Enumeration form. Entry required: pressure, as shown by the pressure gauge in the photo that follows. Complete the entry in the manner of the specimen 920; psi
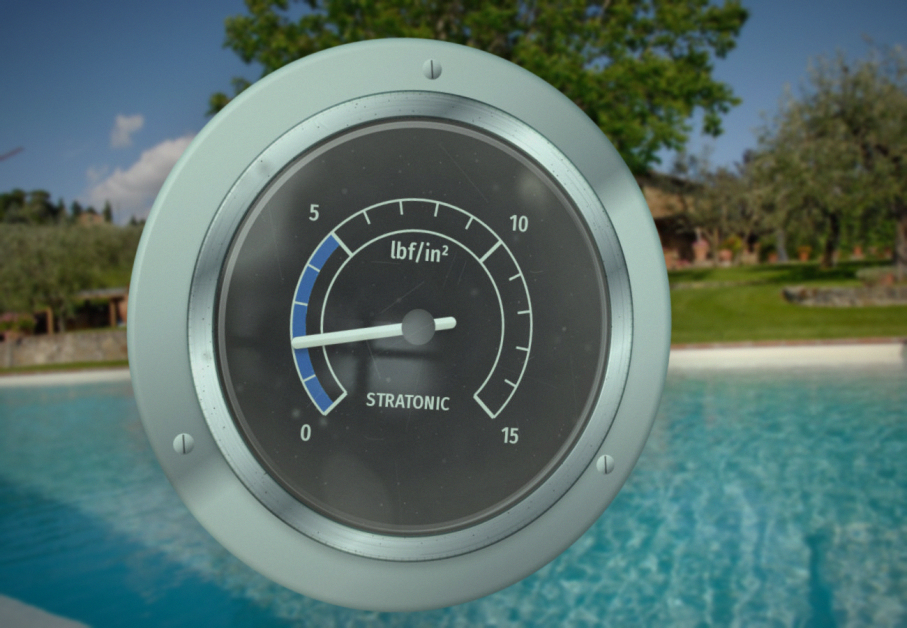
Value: 2; psi
